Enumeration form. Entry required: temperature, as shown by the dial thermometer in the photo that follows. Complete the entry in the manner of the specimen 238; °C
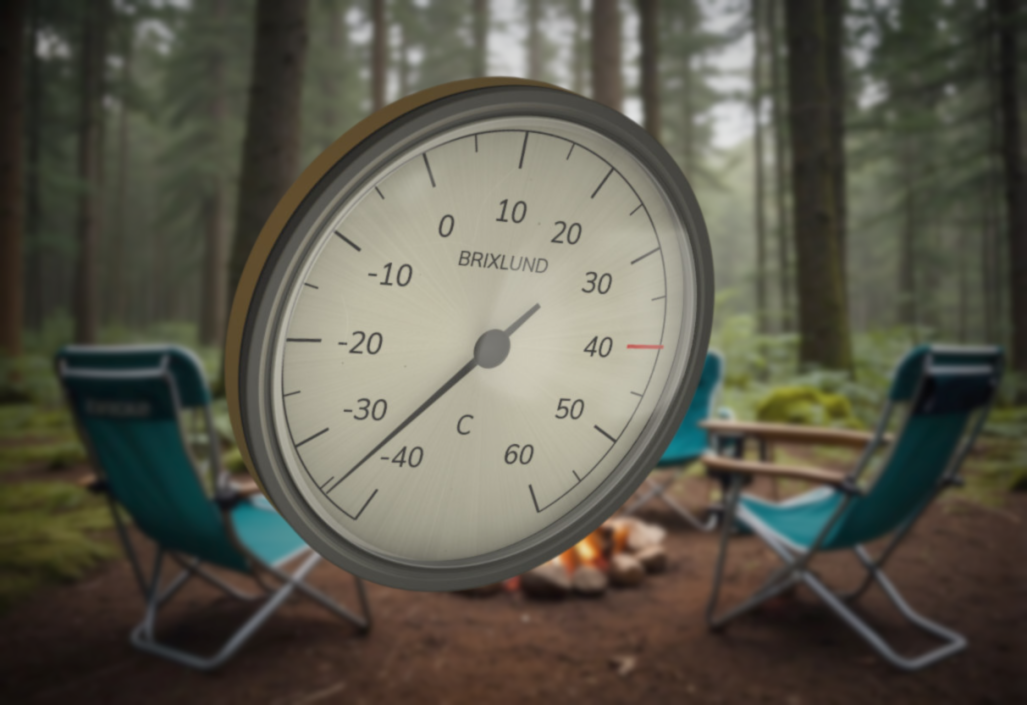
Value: -35; °C
